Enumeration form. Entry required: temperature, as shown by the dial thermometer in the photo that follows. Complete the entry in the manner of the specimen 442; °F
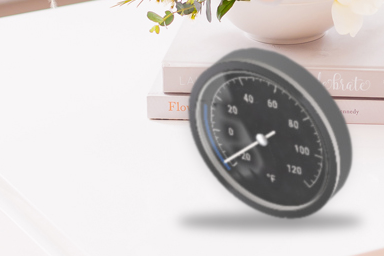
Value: -16; °F
